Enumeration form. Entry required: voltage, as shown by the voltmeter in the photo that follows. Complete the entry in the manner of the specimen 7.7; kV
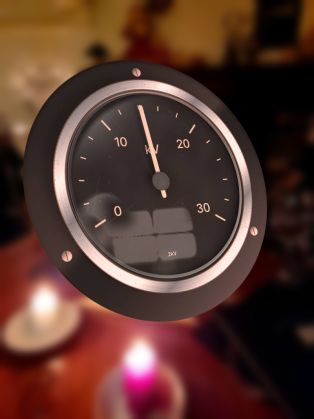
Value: 14; kV
